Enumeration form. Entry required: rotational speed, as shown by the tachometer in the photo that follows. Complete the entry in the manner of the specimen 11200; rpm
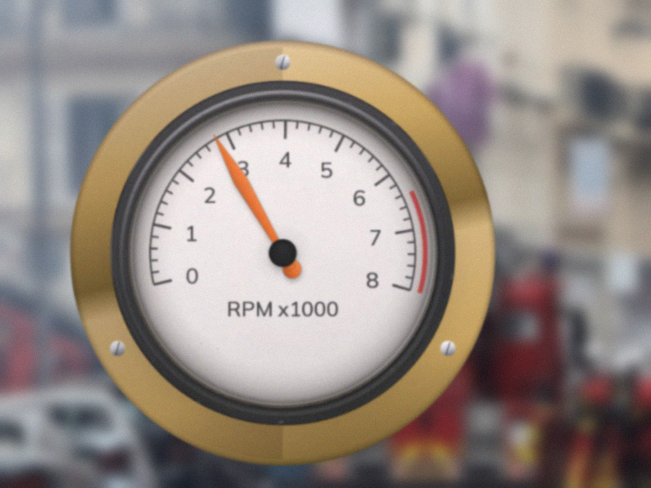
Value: 2800; rpm
